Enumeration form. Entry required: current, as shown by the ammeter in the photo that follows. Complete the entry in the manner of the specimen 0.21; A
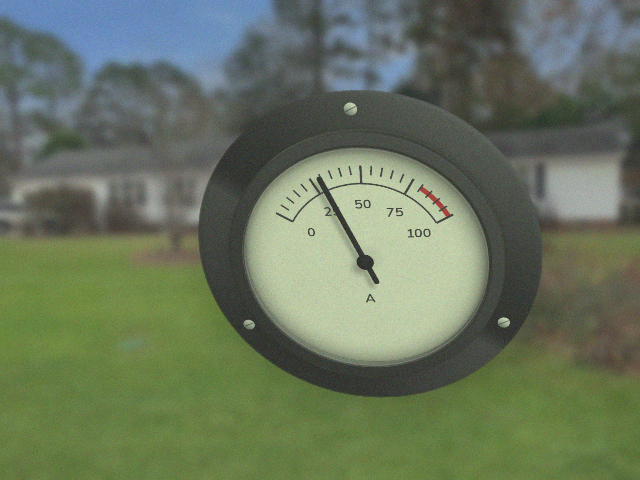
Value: 30; A
